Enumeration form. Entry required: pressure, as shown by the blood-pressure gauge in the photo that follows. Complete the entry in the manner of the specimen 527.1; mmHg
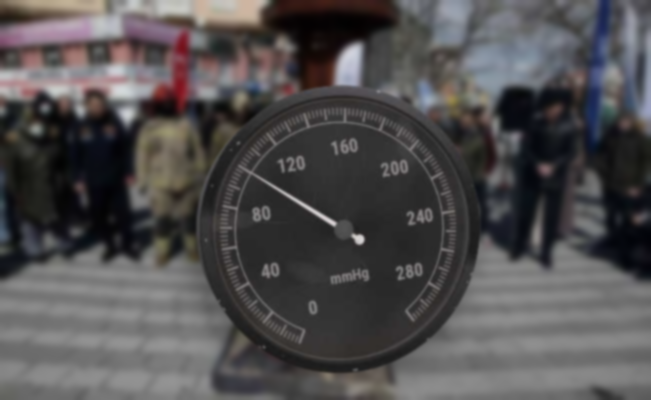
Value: 100; mmHg
